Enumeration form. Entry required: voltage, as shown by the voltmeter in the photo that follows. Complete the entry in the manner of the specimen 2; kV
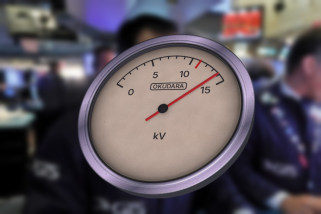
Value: 14; kV
